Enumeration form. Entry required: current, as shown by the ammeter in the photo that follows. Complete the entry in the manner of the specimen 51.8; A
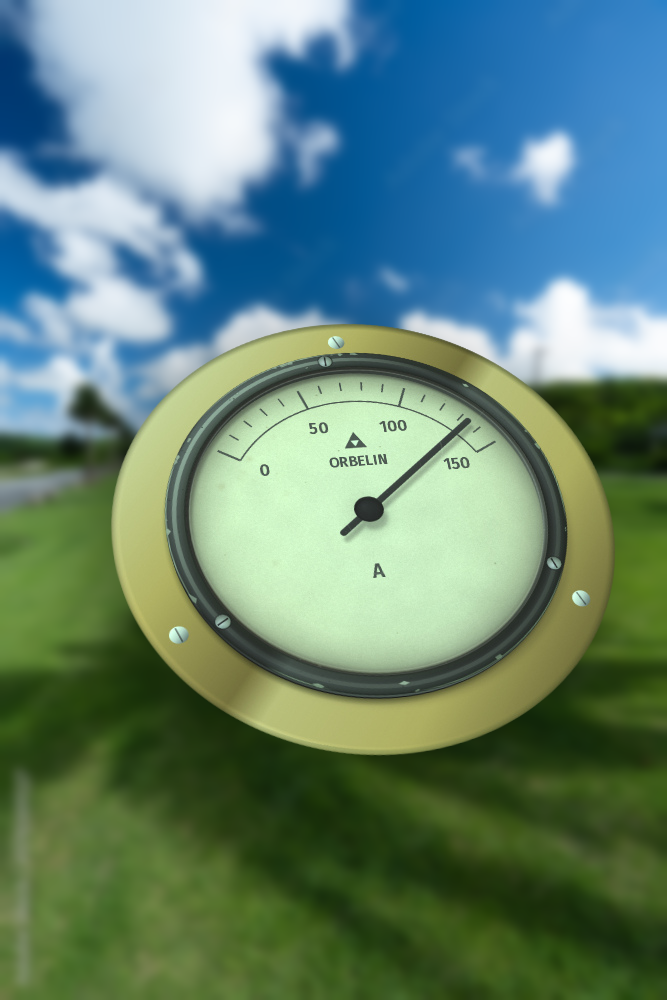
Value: 135; A
